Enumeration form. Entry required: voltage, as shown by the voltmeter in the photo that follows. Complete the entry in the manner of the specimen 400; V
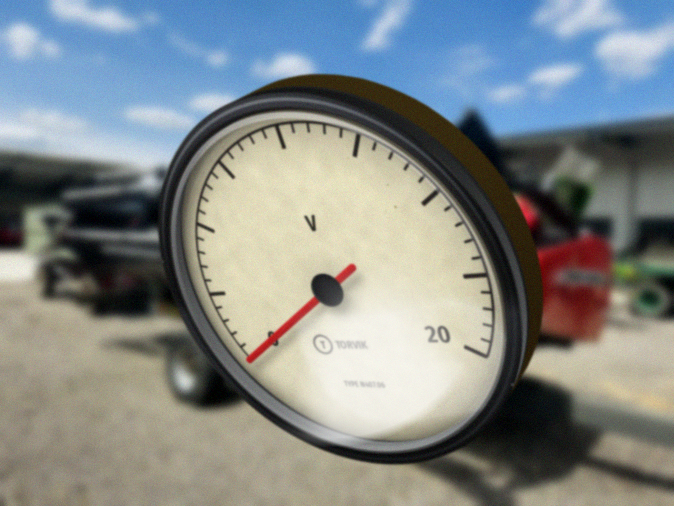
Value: 0; V
